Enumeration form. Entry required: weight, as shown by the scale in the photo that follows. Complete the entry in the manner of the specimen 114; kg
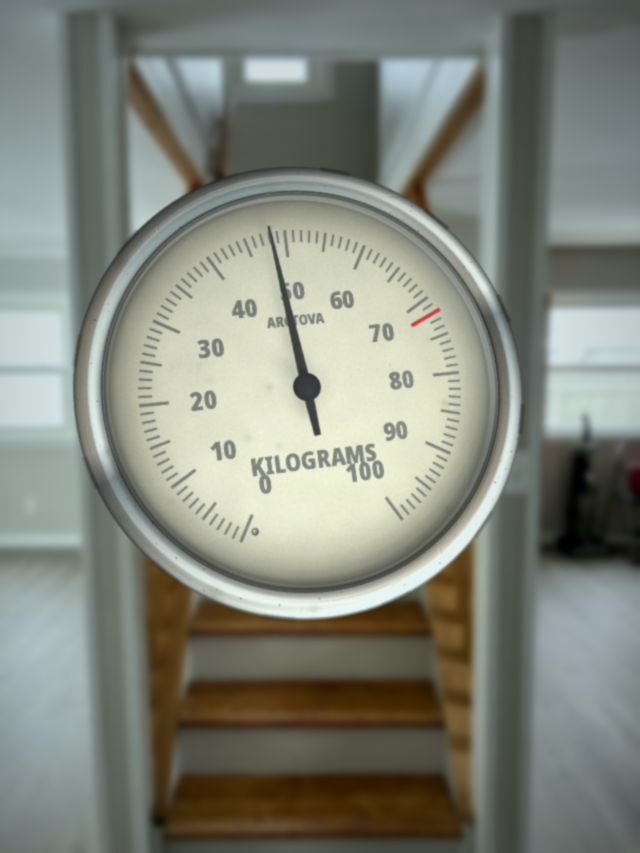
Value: 48; kg
